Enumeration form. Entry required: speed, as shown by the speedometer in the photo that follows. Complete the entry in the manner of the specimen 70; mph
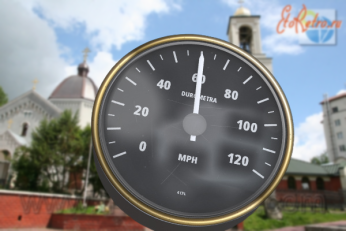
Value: 60; mph
